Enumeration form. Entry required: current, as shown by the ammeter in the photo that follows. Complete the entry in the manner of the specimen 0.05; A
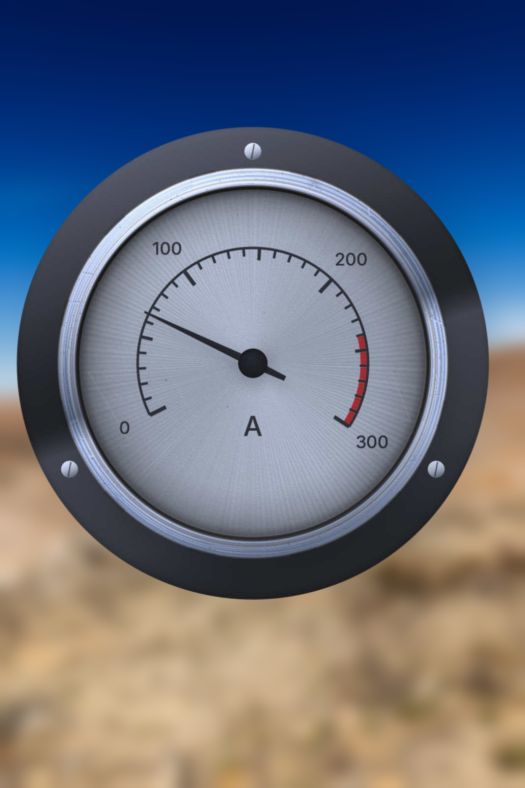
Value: 65; A
